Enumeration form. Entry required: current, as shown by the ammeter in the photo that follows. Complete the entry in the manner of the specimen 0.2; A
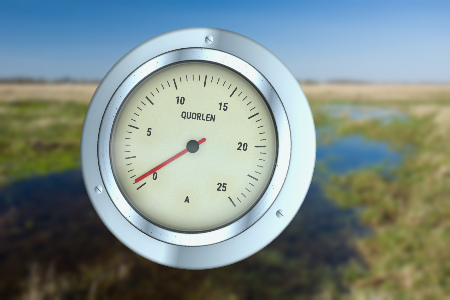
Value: 0.5; A
